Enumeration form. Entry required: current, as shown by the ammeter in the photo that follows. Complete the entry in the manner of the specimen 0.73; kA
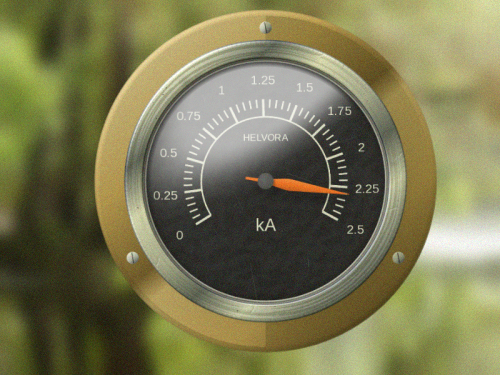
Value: 2.3; kA
